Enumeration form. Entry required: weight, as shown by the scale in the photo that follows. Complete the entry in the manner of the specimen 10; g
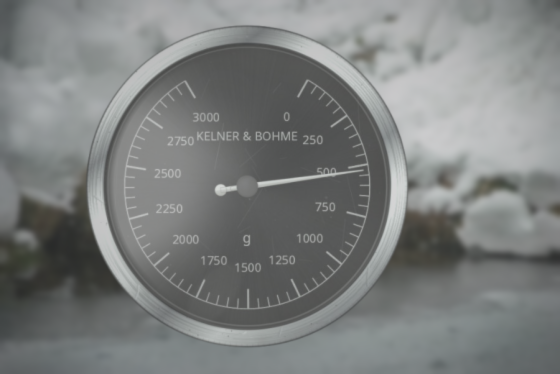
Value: 525; g
